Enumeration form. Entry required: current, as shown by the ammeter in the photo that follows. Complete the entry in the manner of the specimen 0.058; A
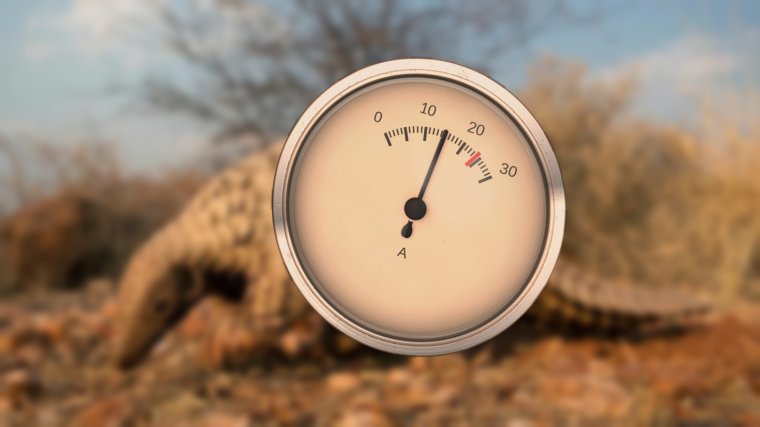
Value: 15; A
